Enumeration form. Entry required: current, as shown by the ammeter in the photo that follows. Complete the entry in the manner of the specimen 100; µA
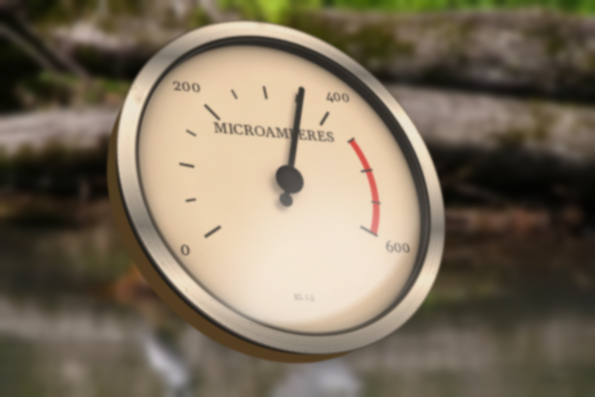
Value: 350; µA
